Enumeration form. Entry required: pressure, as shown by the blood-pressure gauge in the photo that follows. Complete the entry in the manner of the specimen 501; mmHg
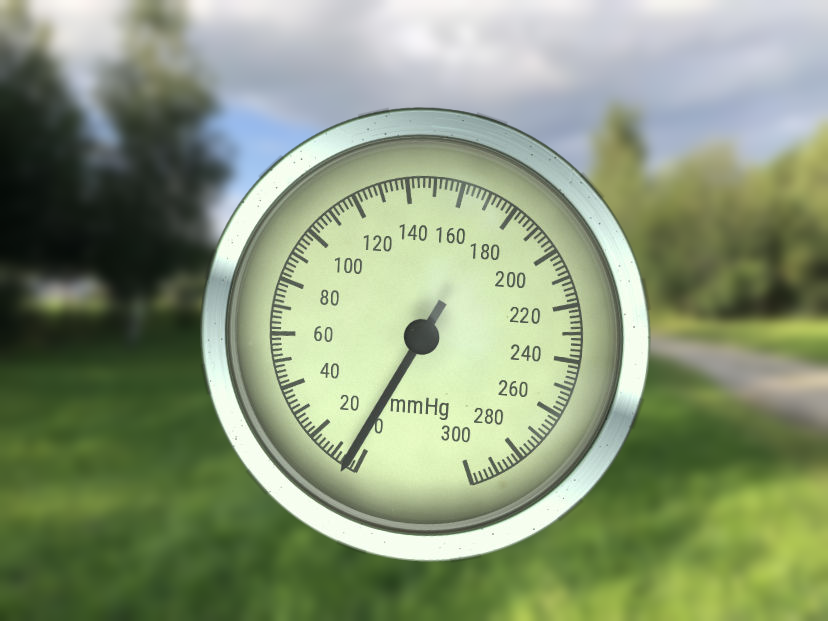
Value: 4; mmHg
